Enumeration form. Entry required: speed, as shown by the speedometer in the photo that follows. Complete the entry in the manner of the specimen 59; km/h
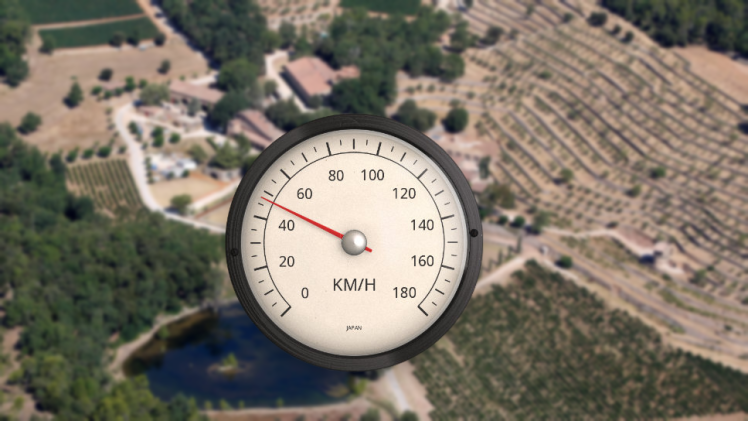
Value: 47.5; km/h
